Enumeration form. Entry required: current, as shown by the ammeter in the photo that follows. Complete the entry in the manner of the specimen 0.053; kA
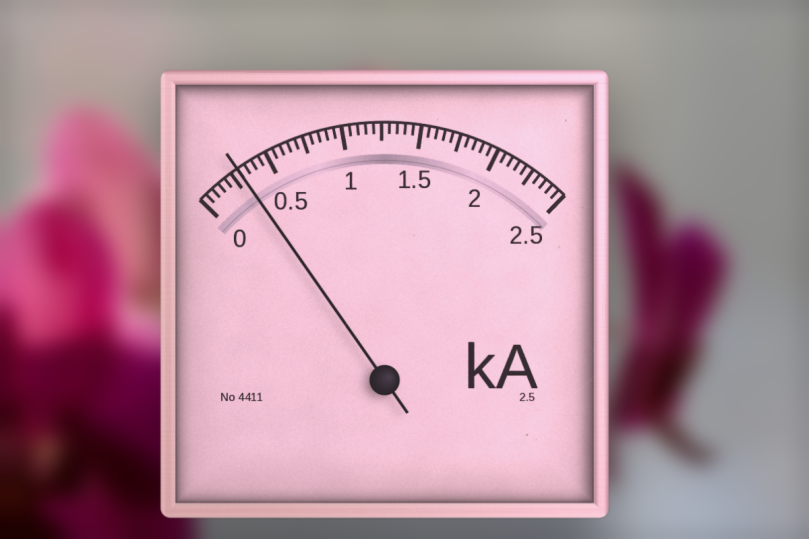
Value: 0.3; kA
